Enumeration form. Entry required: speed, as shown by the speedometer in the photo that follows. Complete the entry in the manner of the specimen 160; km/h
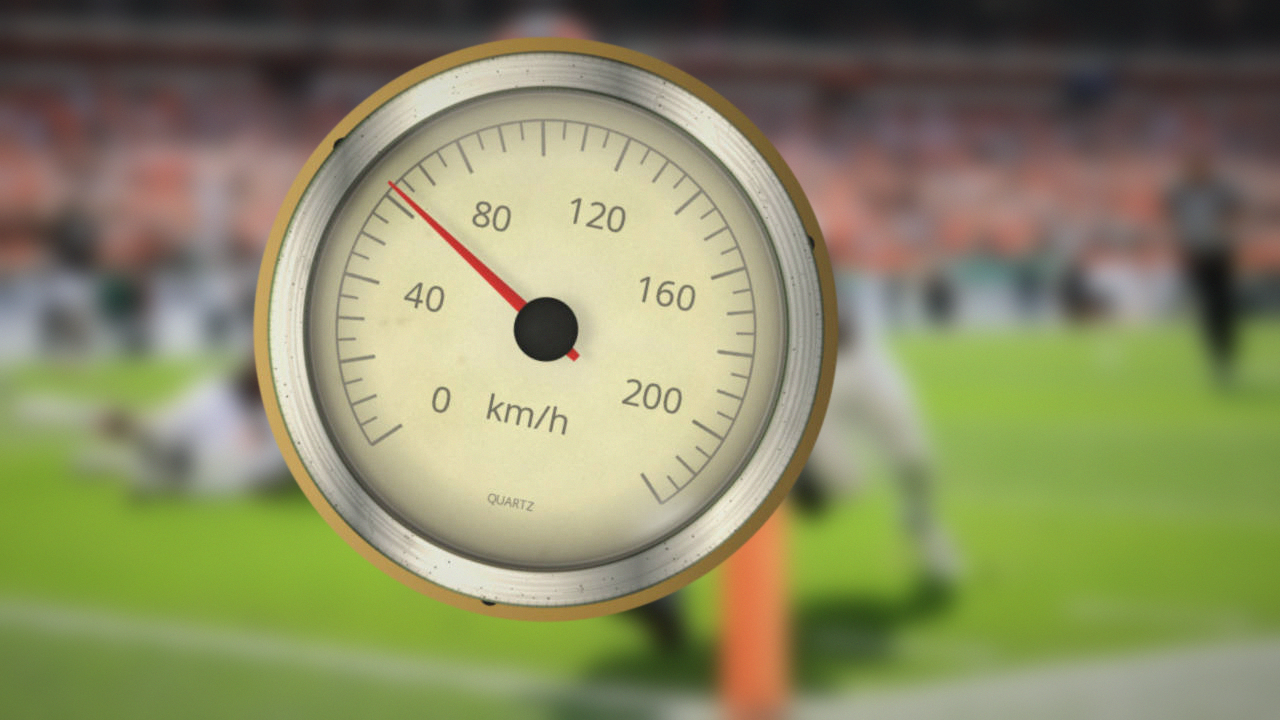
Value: 62.5; km/h
